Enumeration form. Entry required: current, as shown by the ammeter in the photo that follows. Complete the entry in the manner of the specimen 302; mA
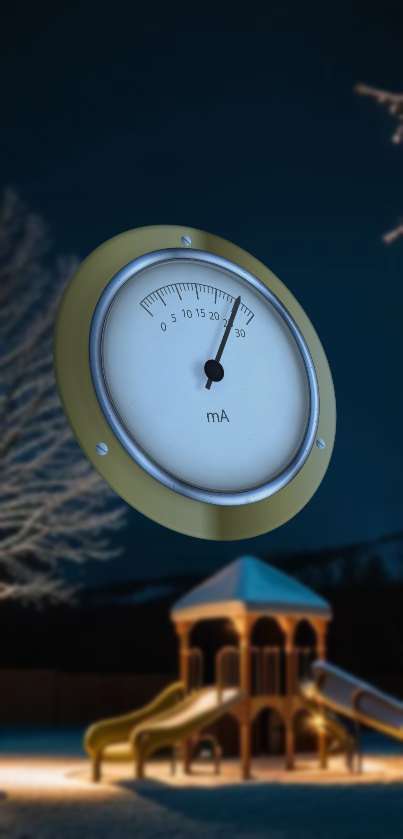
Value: 25; mA
